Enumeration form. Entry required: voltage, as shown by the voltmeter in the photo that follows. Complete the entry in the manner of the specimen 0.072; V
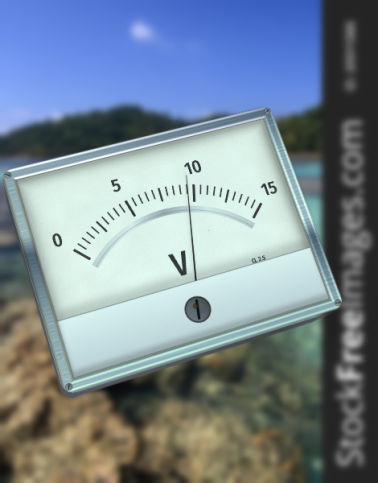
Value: 9.5; V
